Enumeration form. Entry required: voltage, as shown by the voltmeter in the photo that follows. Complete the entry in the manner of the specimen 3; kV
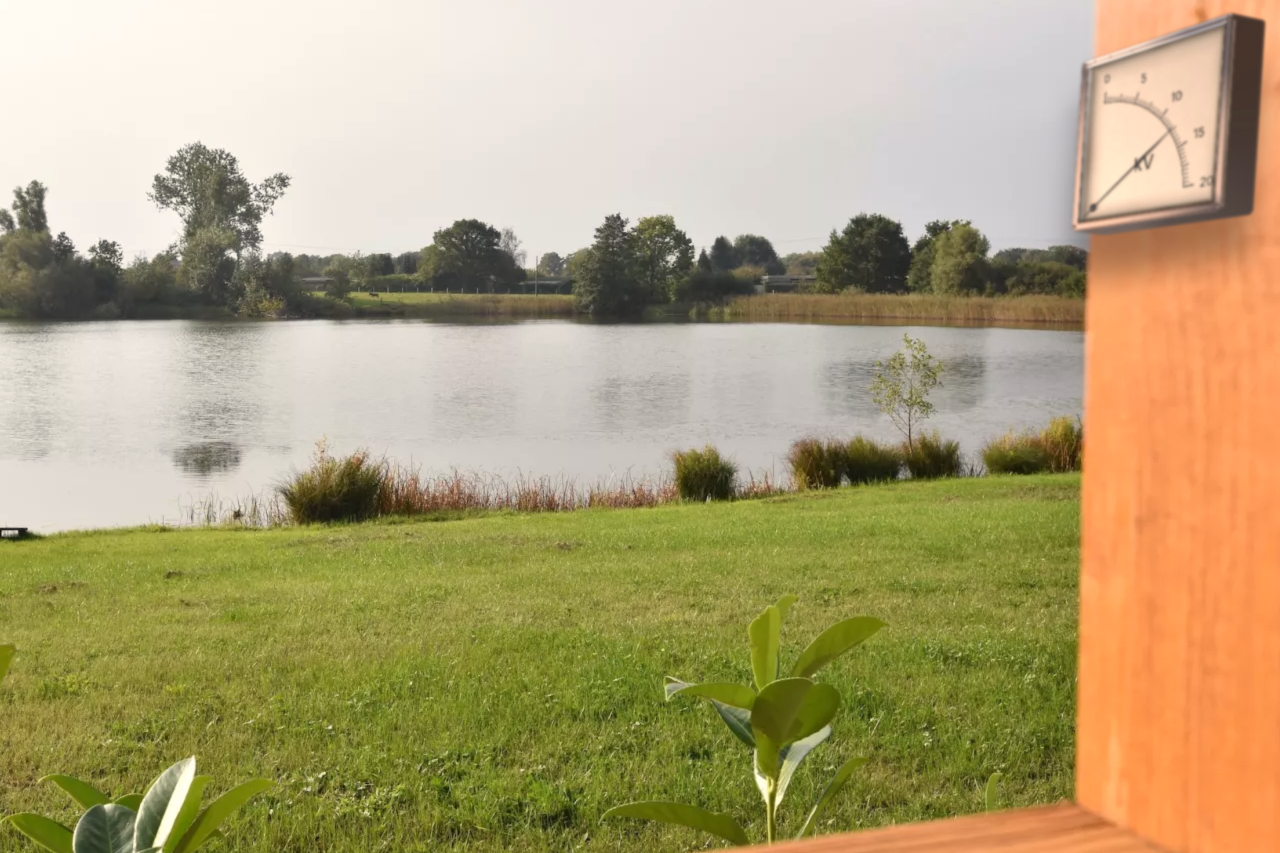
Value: 12.5; kV
